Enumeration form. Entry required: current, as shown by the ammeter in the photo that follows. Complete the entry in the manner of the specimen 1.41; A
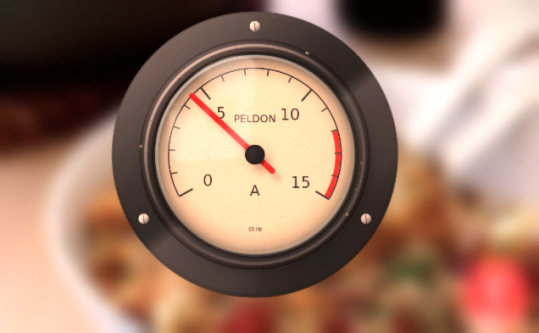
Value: 4.5; A
